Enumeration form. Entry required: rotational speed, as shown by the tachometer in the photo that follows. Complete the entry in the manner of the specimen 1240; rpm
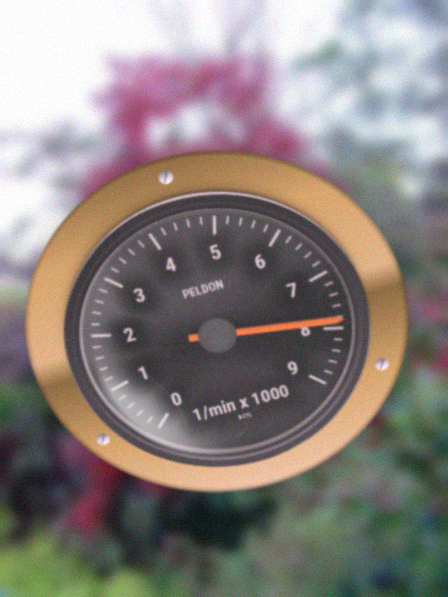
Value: 7800; rpm
